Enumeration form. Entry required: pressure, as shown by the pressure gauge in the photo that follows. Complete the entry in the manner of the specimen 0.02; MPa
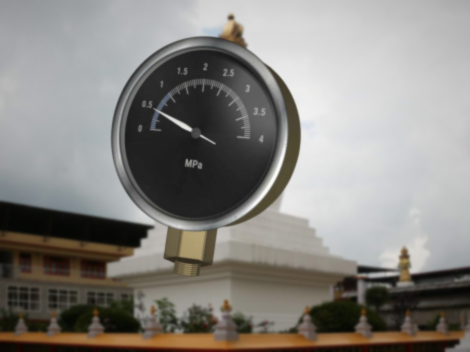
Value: 0.5; MPa
